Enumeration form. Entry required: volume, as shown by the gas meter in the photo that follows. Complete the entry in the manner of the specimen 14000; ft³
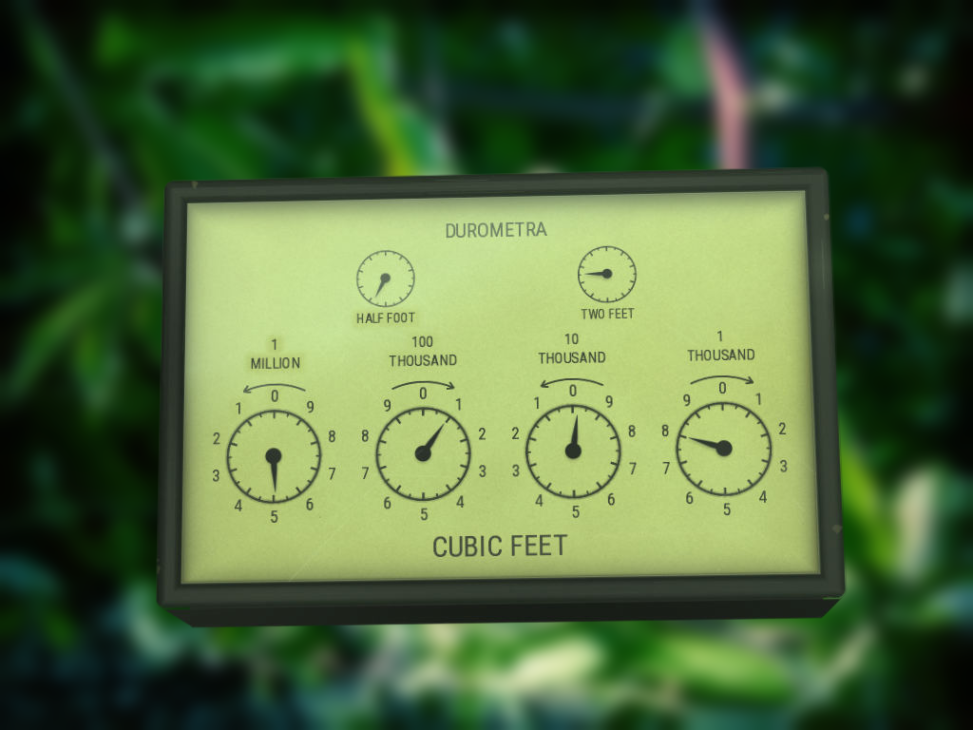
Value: 509800; ft³
